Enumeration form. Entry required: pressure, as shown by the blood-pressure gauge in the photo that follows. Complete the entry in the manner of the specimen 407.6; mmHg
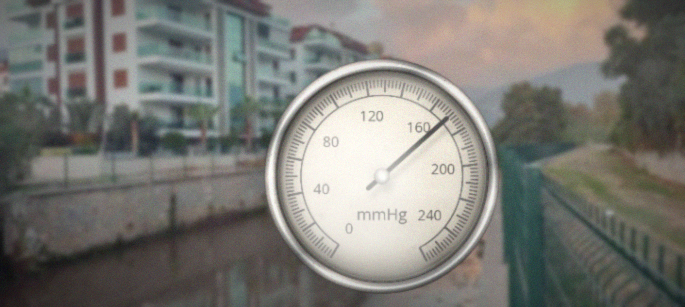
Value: 170; mmHg
